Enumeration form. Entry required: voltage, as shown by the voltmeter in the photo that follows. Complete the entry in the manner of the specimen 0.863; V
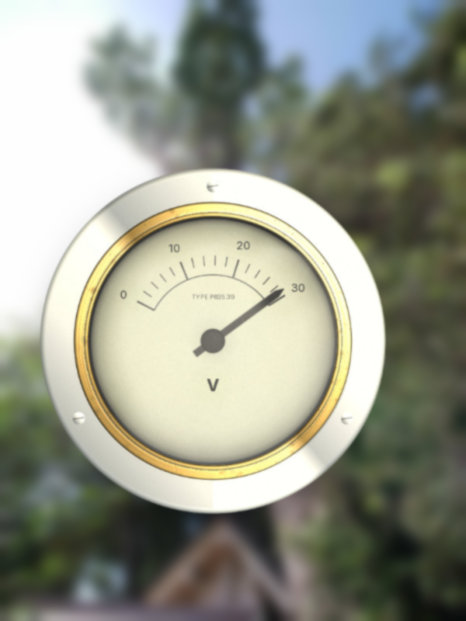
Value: 29; V
